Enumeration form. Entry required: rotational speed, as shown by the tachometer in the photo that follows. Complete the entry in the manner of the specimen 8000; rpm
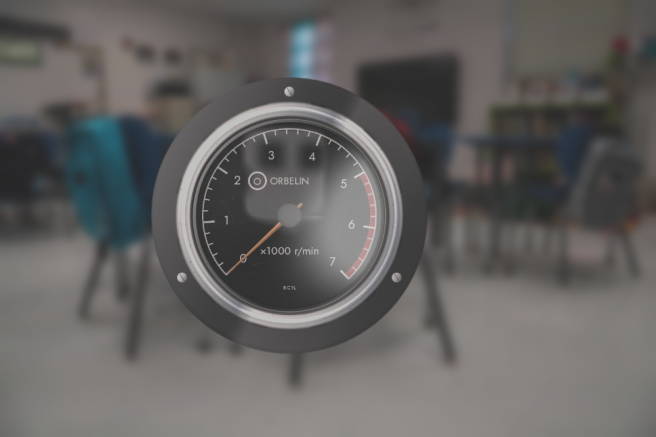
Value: 0; rpm
